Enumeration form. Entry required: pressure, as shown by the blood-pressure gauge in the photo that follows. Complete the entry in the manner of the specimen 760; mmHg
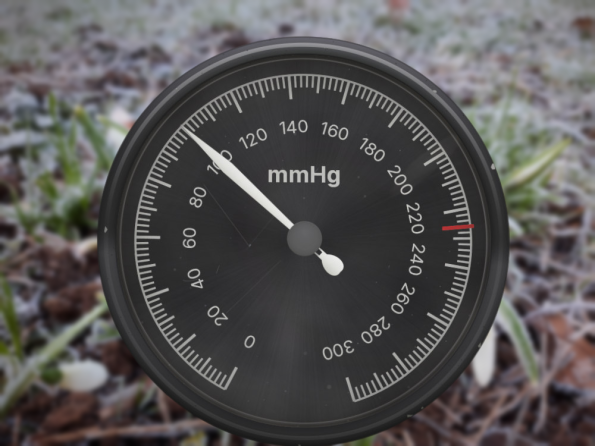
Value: 100; mmHg
